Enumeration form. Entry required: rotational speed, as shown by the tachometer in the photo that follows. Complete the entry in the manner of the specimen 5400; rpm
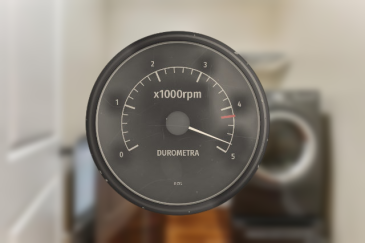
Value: 4800; rpm
